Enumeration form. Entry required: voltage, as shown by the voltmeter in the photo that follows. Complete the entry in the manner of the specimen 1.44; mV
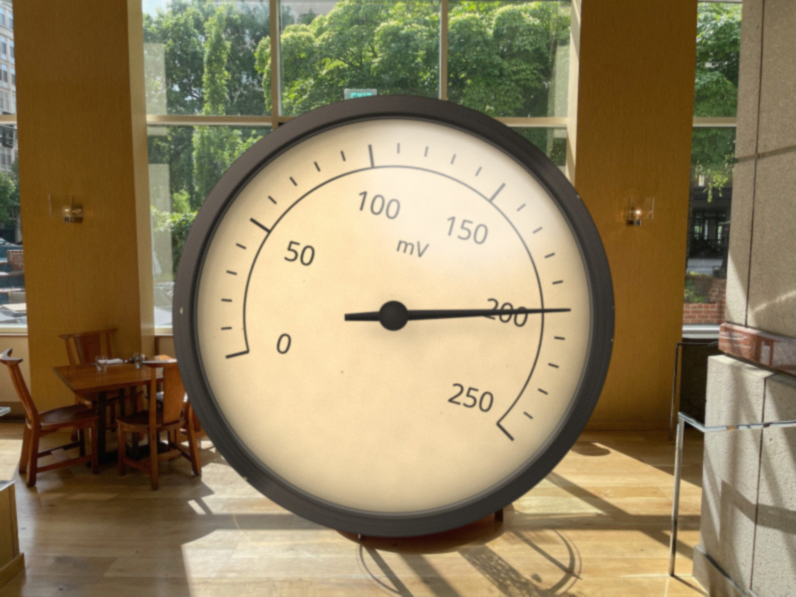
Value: 200; mV
